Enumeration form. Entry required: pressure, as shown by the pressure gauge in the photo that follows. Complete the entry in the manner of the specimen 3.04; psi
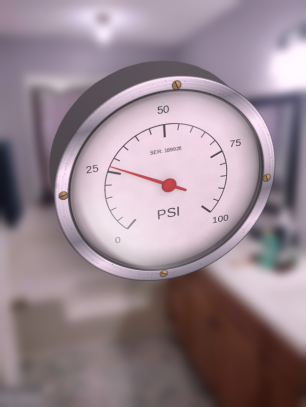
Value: 27.5; psi
